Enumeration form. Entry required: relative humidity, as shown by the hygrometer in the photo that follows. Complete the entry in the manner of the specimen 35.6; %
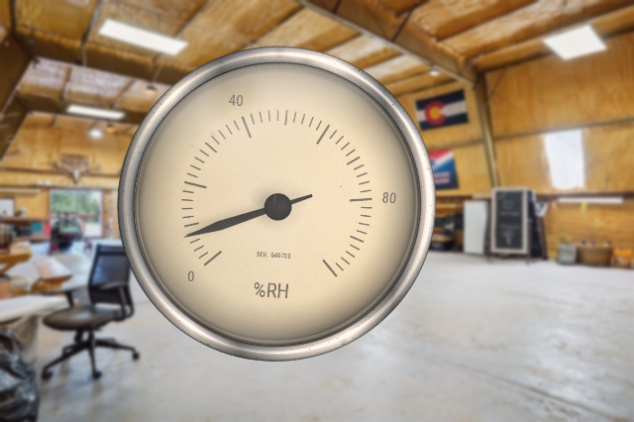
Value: 8; %
